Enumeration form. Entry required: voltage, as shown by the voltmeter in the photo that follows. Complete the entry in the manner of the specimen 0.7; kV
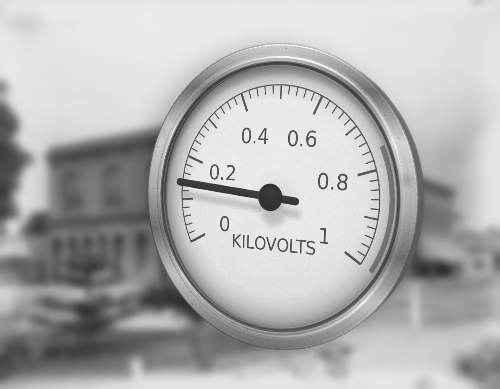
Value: 0.14; kV
